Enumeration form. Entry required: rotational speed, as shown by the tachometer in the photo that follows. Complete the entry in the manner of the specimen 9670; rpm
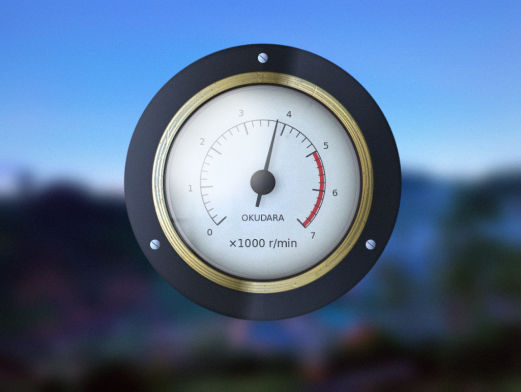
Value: 3800; rpm
